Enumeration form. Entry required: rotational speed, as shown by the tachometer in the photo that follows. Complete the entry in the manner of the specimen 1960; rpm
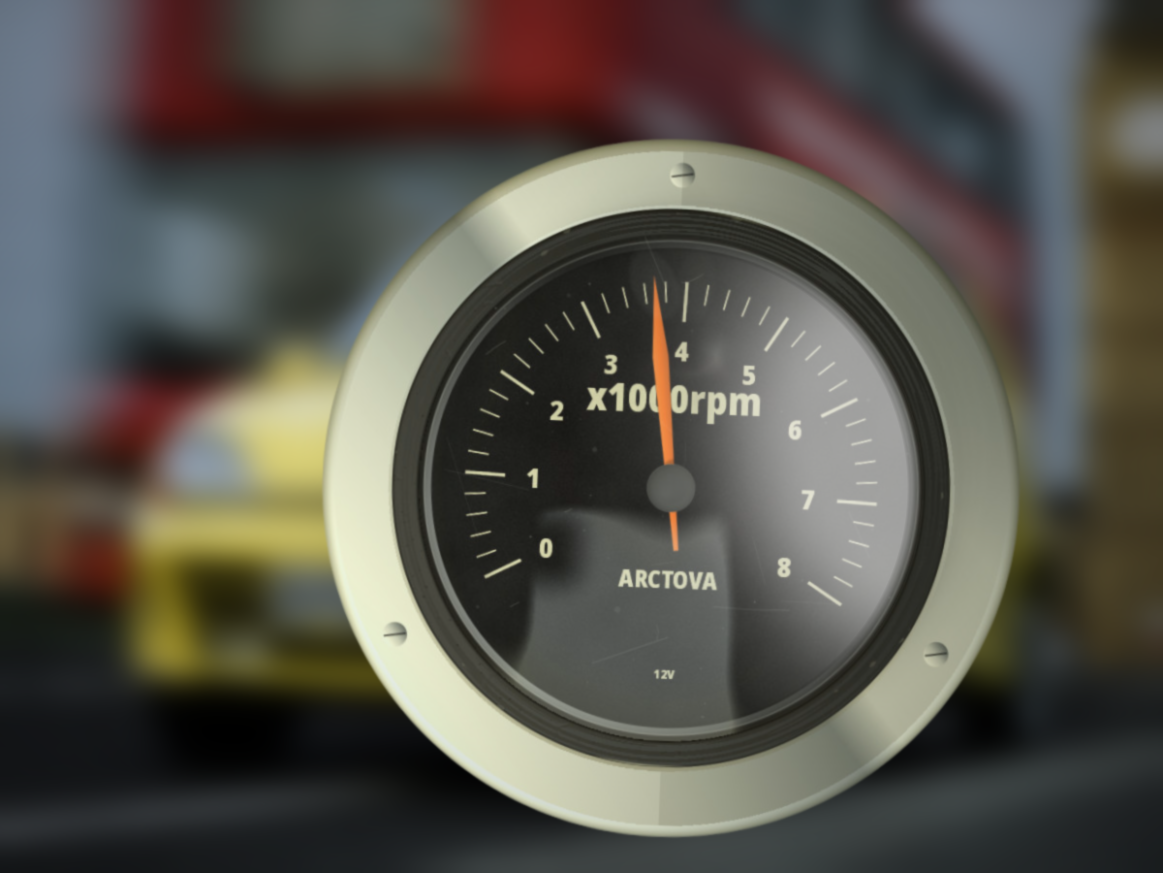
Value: 3700; rpm
